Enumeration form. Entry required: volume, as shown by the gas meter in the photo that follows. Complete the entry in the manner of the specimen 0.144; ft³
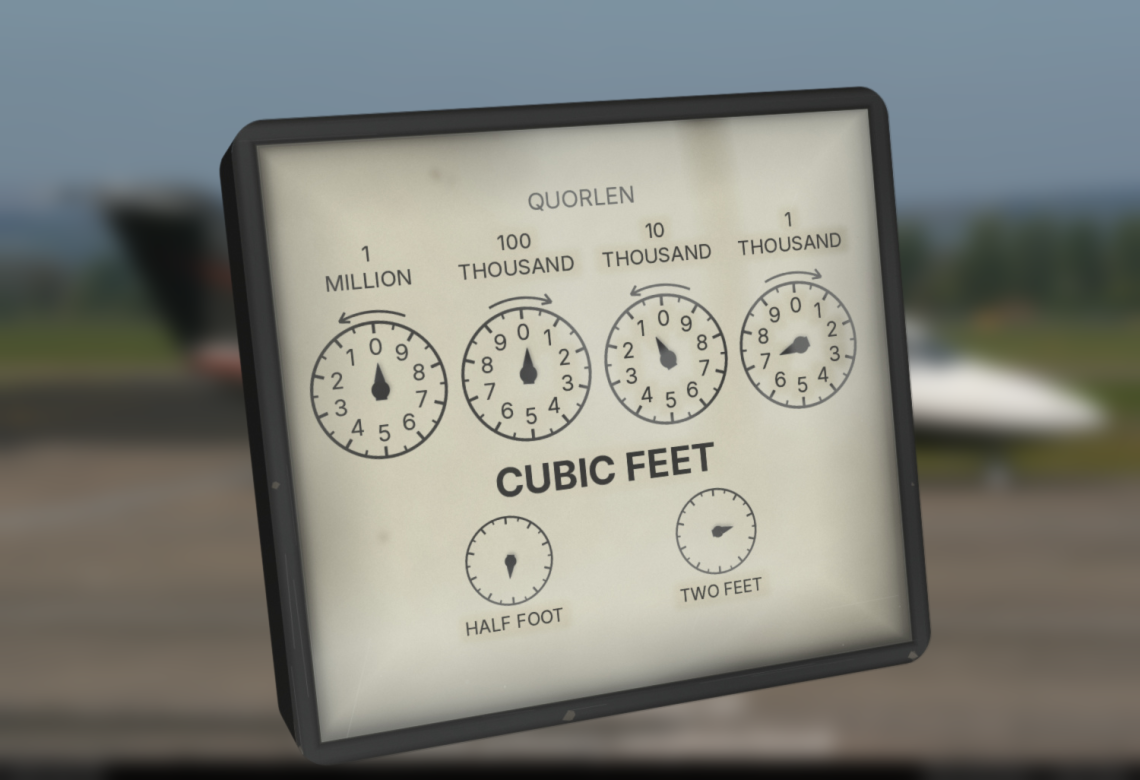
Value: 700; ft³
